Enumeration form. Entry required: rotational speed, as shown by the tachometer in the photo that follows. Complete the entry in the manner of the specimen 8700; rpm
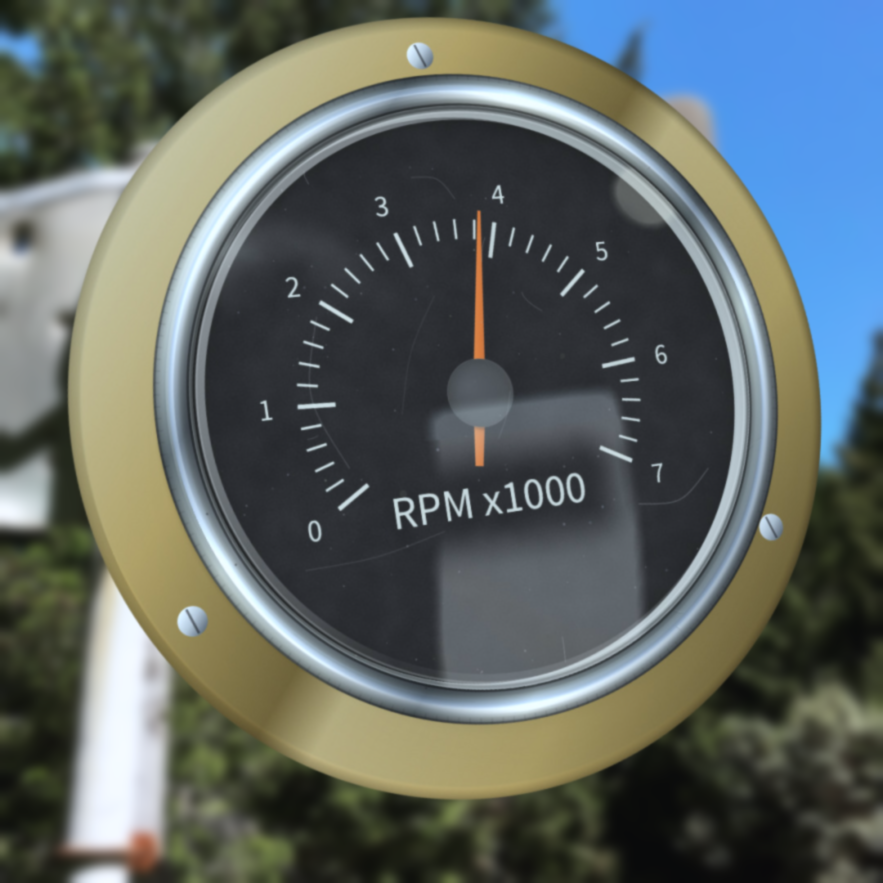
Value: 3800; rpm
